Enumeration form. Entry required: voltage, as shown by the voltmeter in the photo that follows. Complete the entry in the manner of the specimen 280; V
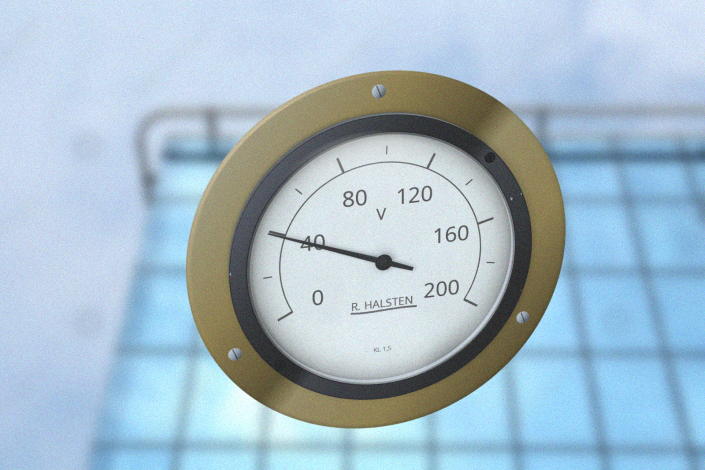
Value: 40; V
